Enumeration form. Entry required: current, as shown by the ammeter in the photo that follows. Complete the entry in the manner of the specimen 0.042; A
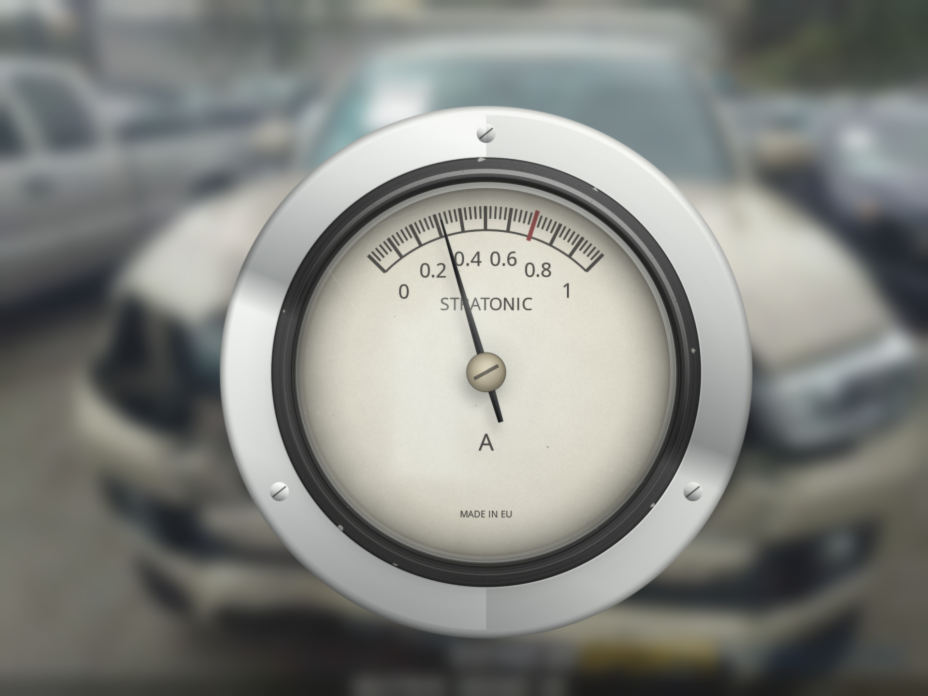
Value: 0.32; A
